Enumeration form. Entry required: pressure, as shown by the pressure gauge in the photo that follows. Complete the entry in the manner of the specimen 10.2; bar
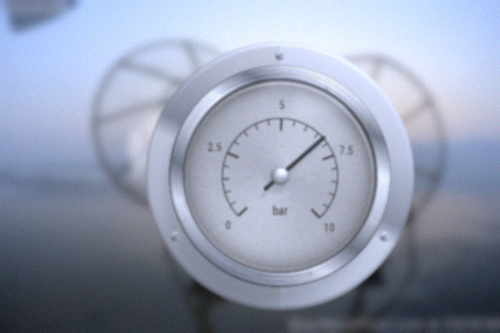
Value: 6.75; bar
